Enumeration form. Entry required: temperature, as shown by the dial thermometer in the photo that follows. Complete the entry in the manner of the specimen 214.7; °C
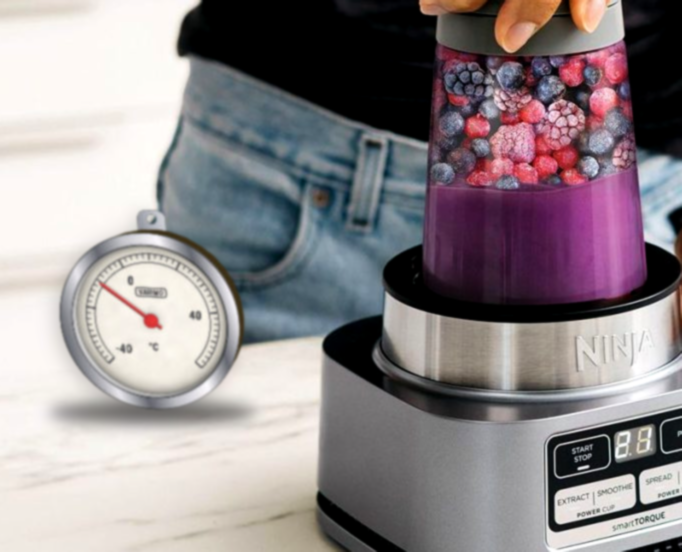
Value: -10; °C
